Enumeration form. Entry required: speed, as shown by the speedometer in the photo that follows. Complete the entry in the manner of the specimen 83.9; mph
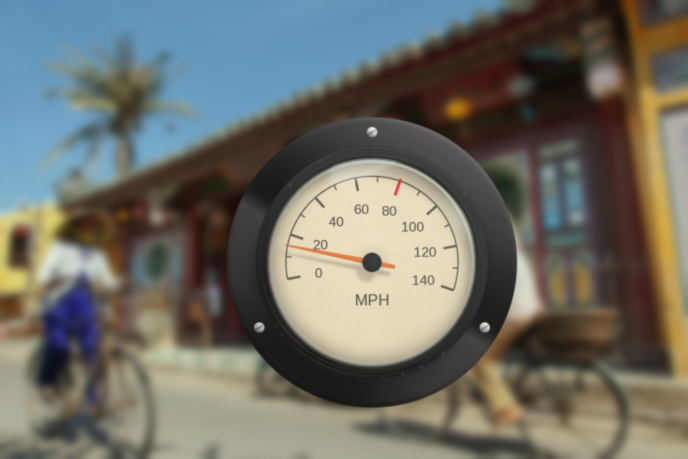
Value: 15; mph
